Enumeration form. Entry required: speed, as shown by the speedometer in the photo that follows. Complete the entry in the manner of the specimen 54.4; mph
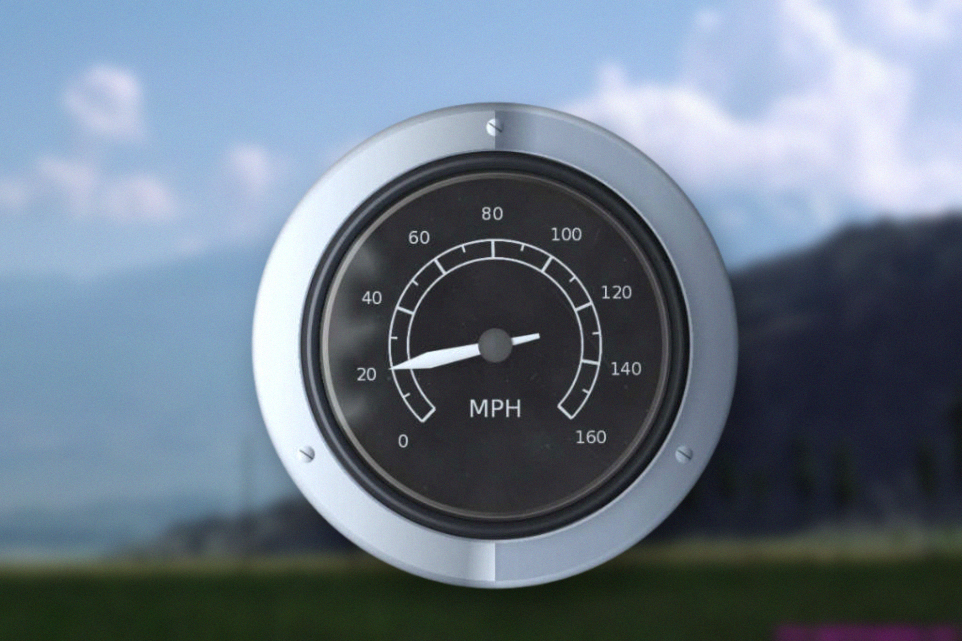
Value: 20; mph
